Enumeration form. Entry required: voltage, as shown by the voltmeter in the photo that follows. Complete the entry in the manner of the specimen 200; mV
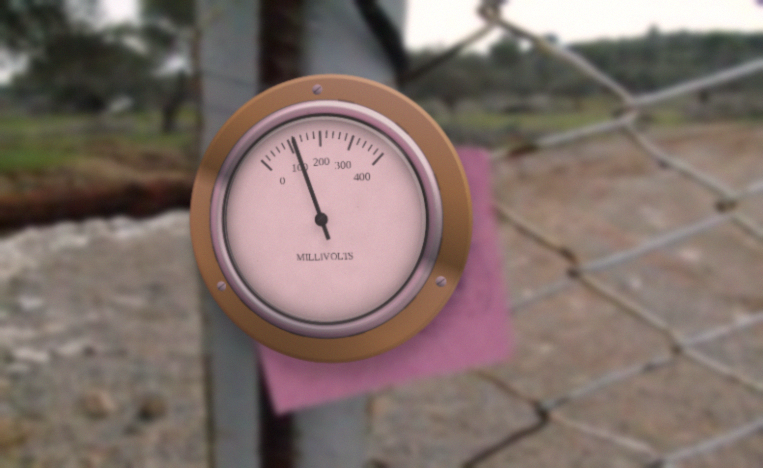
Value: 120; mV
